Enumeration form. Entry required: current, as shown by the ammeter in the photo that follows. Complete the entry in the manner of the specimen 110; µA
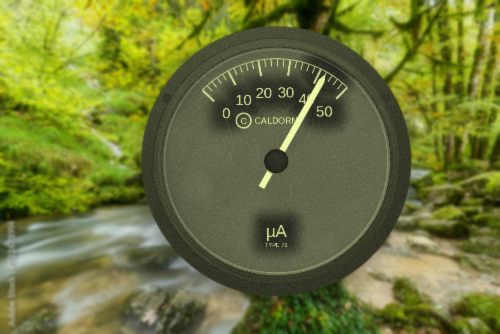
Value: 42; µA
